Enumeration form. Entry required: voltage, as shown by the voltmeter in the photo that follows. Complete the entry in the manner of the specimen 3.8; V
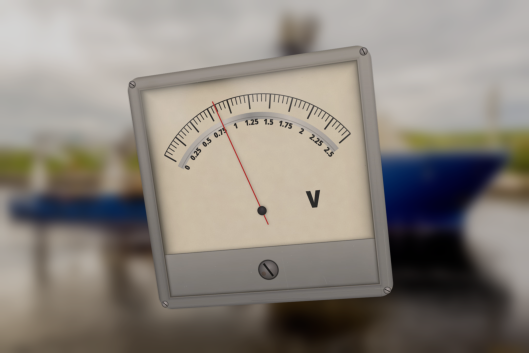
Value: 0.85; V
